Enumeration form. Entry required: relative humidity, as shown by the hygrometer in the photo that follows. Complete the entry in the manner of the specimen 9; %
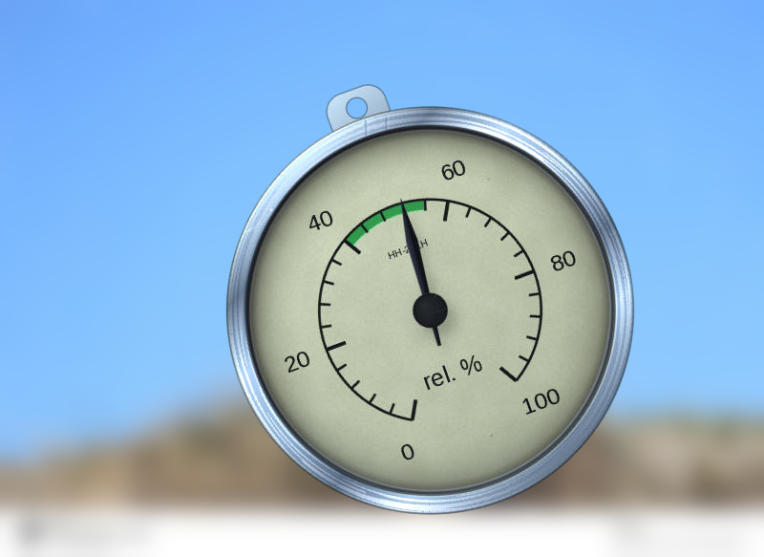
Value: 52; %
